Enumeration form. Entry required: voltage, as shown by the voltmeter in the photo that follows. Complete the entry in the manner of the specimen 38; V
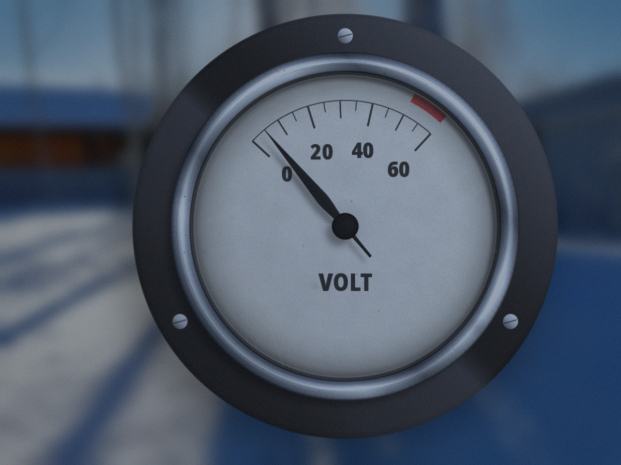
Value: 5; V
